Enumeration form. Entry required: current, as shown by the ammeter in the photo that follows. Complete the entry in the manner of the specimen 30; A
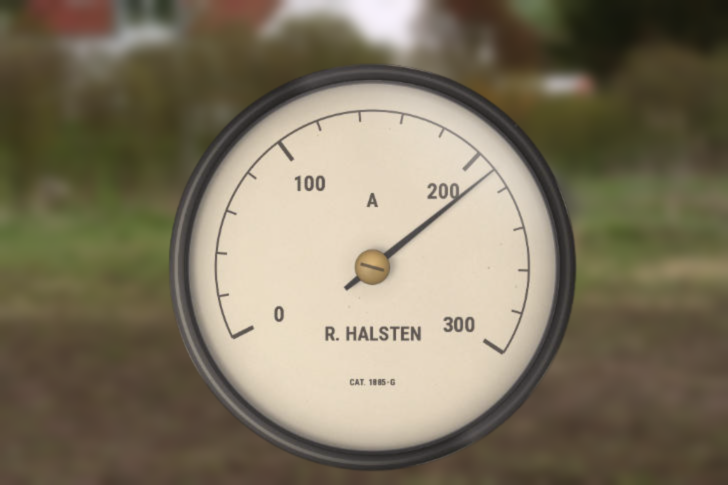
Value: 210; A
